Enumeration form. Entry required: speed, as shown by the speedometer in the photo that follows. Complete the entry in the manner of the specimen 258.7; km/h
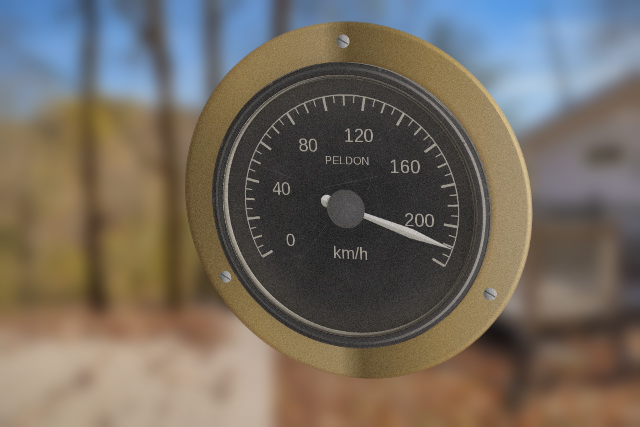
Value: 210; km/h
